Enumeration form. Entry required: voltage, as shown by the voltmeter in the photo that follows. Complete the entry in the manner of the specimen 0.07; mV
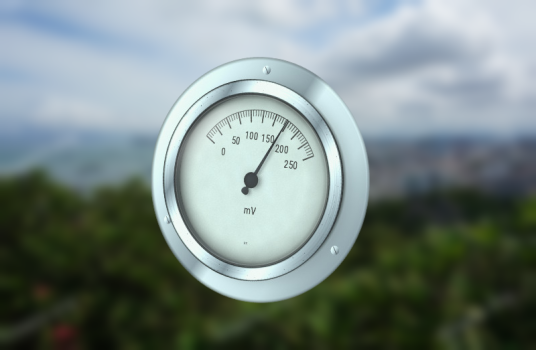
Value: 175; mV
